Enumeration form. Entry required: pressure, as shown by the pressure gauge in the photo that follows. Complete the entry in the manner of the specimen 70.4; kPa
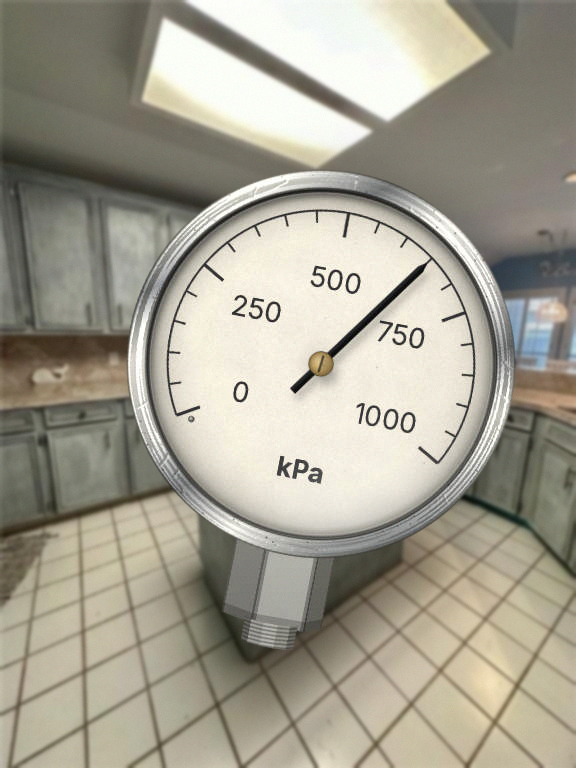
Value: 650; kPa
